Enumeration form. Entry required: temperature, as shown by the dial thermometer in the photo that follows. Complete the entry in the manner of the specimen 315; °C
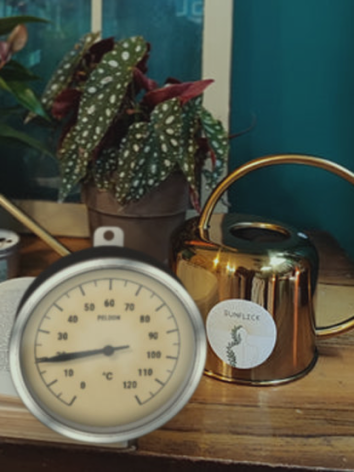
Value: 20; °C
